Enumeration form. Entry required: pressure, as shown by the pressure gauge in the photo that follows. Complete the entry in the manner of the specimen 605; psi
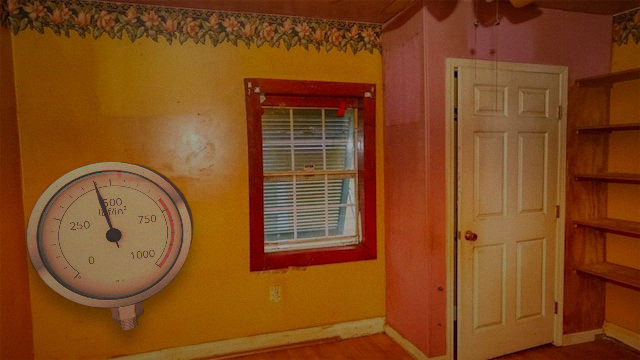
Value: 450; psi
